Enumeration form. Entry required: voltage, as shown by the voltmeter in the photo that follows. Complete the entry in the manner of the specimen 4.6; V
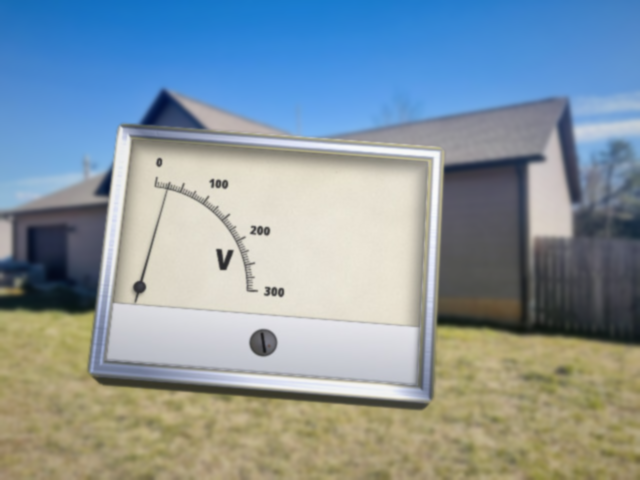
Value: 25; V
